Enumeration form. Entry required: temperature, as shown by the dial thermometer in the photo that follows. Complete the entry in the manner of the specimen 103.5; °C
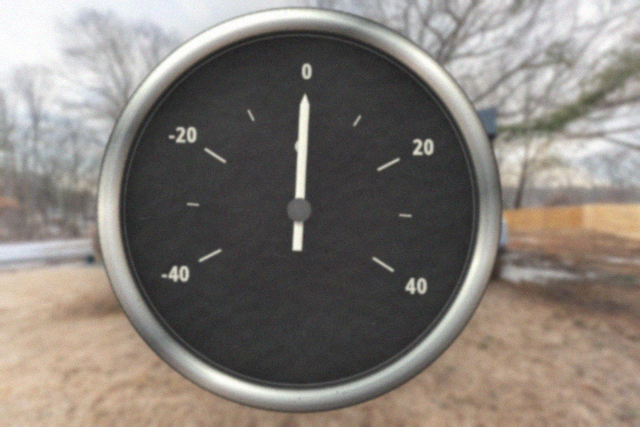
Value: 0; °C
